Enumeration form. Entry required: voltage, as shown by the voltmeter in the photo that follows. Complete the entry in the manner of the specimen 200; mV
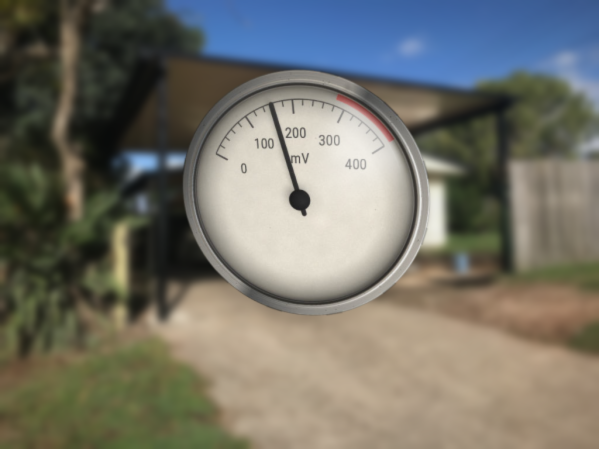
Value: 160; mV
